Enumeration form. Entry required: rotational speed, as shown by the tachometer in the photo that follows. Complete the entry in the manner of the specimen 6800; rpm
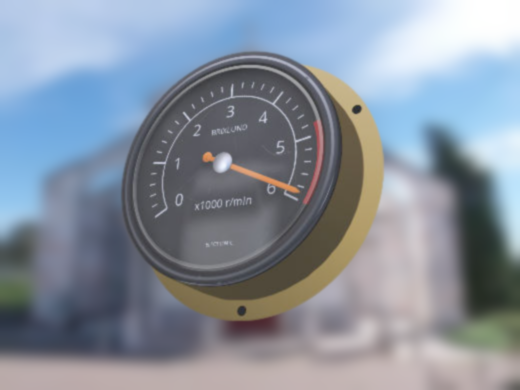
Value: 5900; rpm
